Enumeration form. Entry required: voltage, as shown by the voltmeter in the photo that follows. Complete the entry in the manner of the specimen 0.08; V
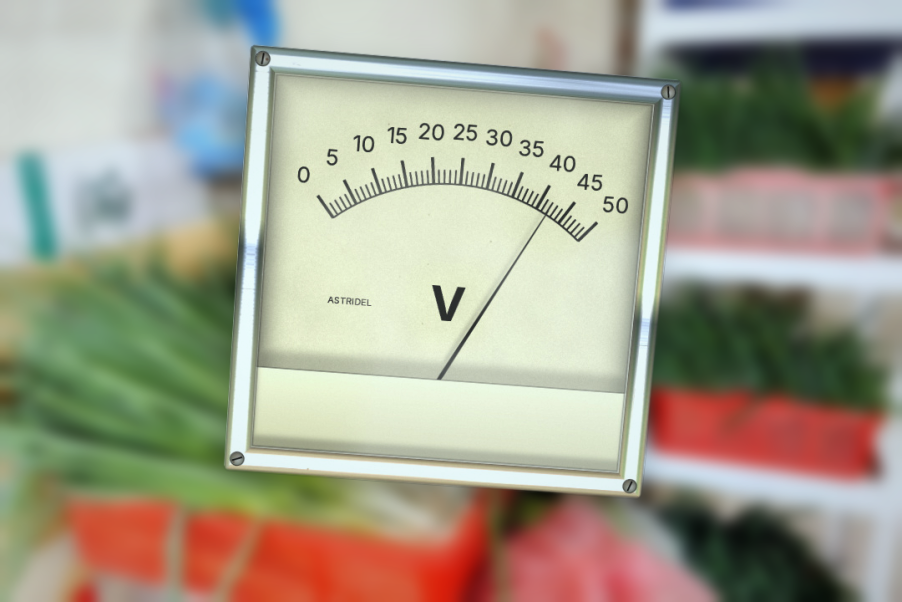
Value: 42; V
